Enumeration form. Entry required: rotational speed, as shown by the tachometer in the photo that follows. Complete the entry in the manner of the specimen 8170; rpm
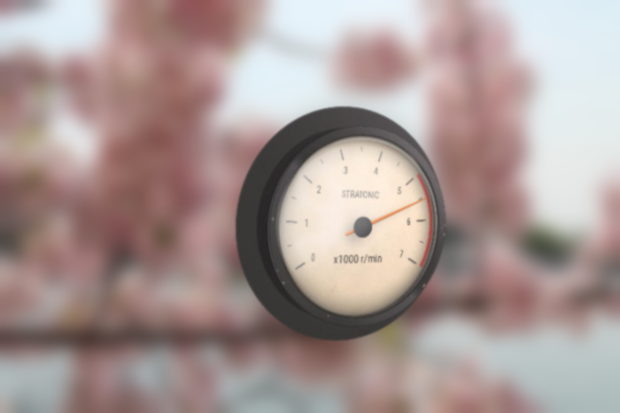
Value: 5500; rpm
